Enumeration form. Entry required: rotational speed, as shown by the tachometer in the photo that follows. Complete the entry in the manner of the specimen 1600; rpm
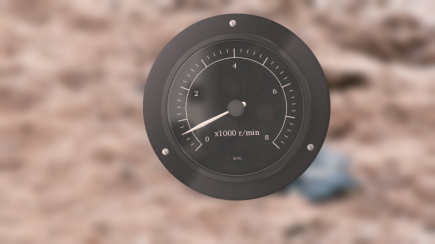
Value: 600; rpm
